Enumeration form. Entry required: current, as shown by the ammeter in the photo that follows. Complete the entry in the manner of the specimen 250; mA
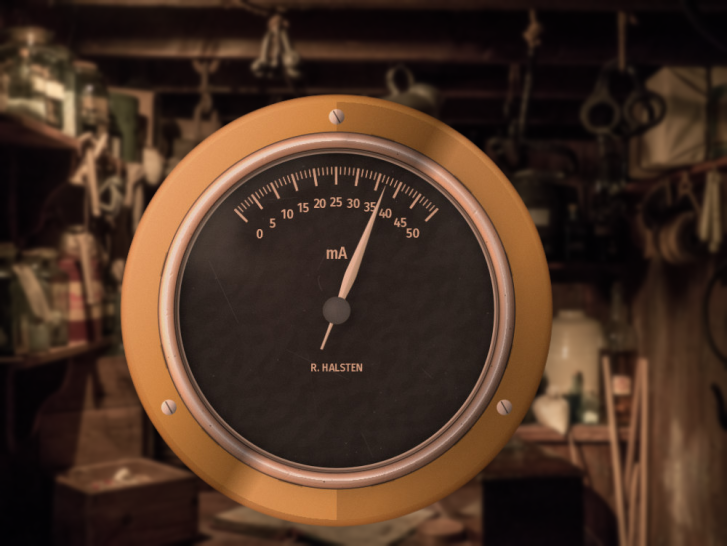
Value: 37; mA
